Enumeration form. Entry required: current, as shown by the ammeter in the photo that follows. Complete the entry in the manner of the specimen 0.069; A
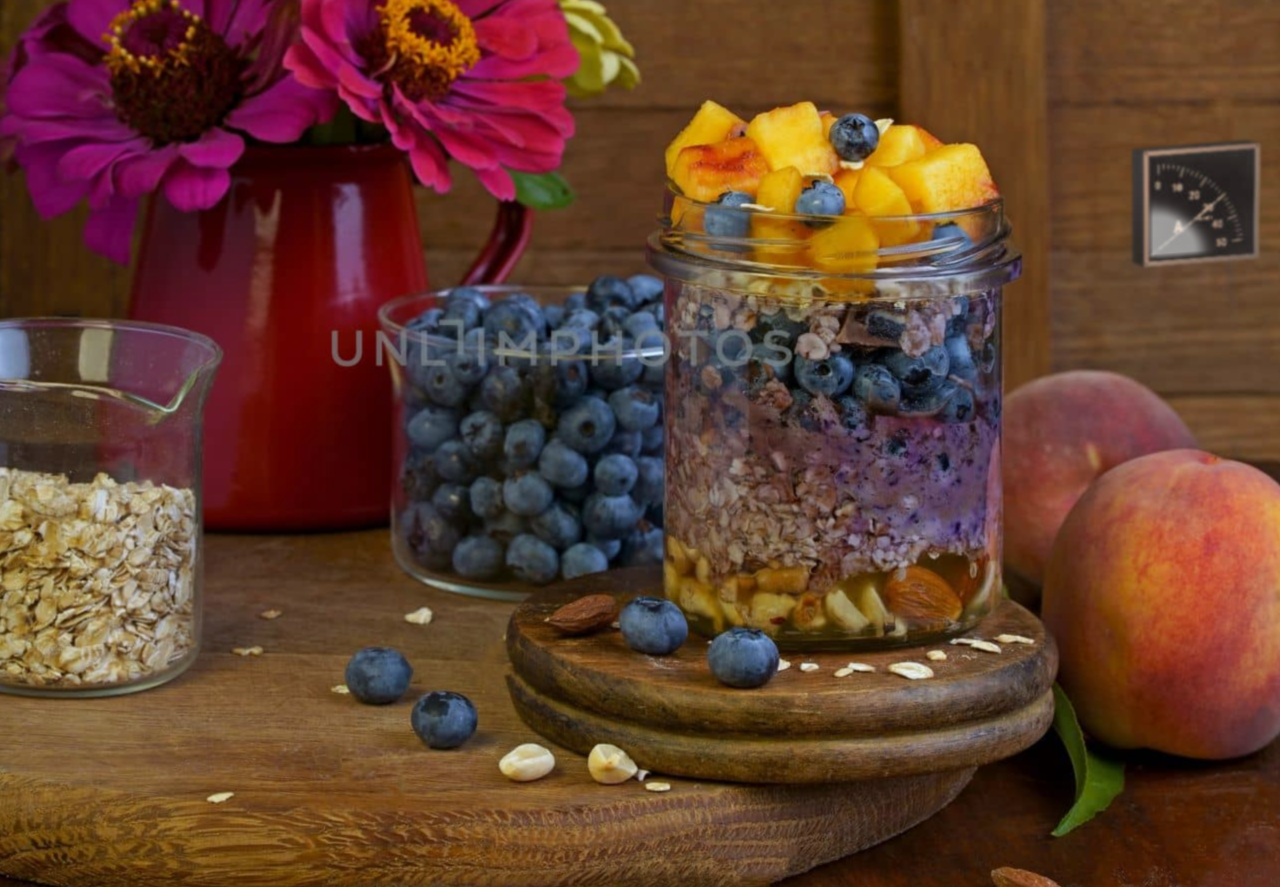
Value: 30; A
